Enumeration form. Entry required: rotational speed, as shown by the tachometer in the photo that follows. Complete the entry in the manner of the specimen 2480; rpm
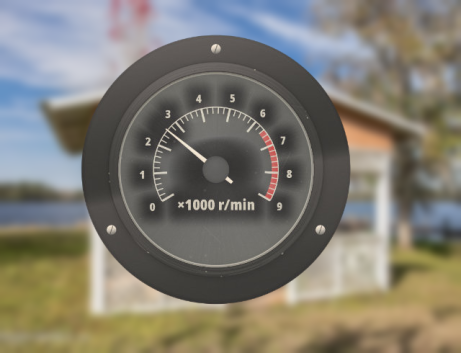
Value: 2600; rpm
